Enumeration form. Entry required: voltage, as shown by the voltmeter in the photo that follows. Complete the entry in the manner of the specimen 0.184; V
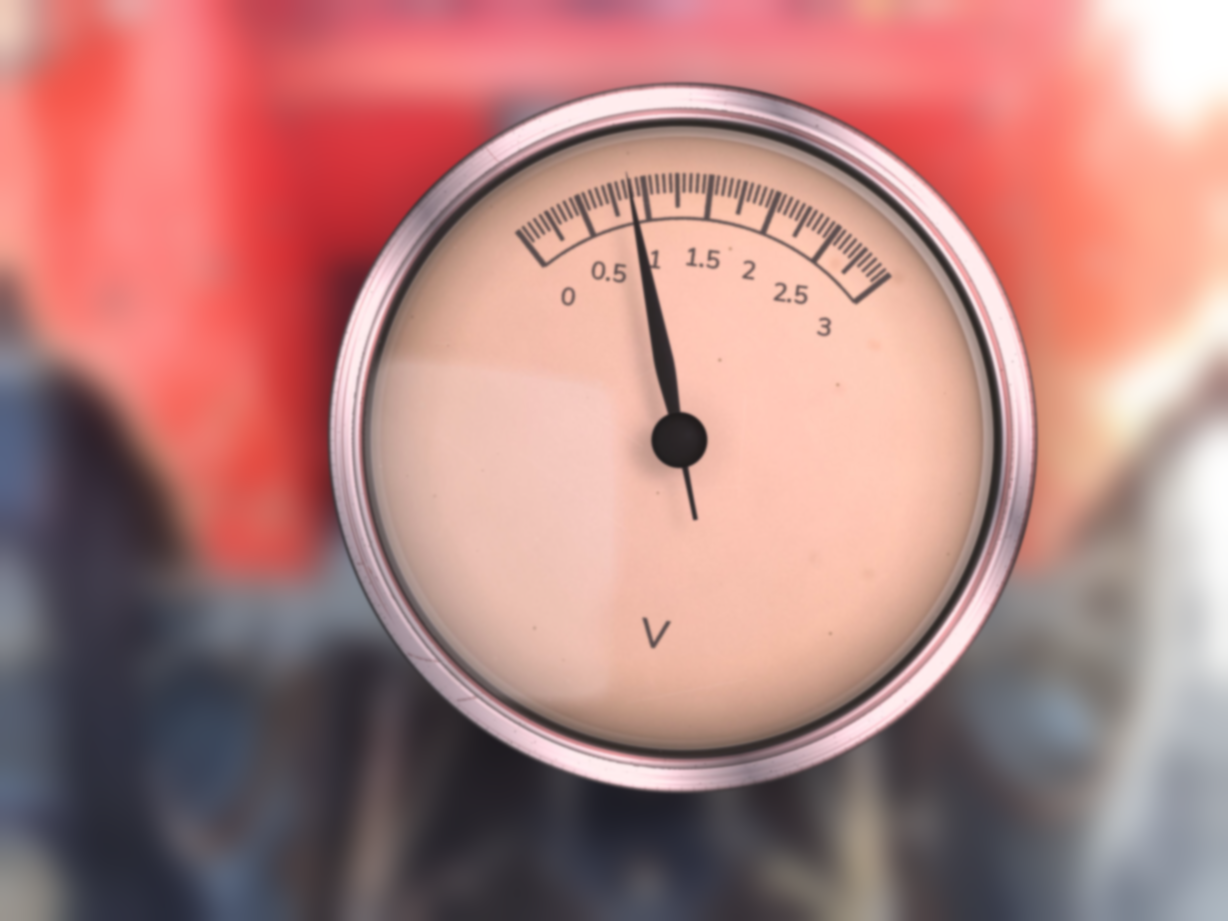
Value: 0.9; V
